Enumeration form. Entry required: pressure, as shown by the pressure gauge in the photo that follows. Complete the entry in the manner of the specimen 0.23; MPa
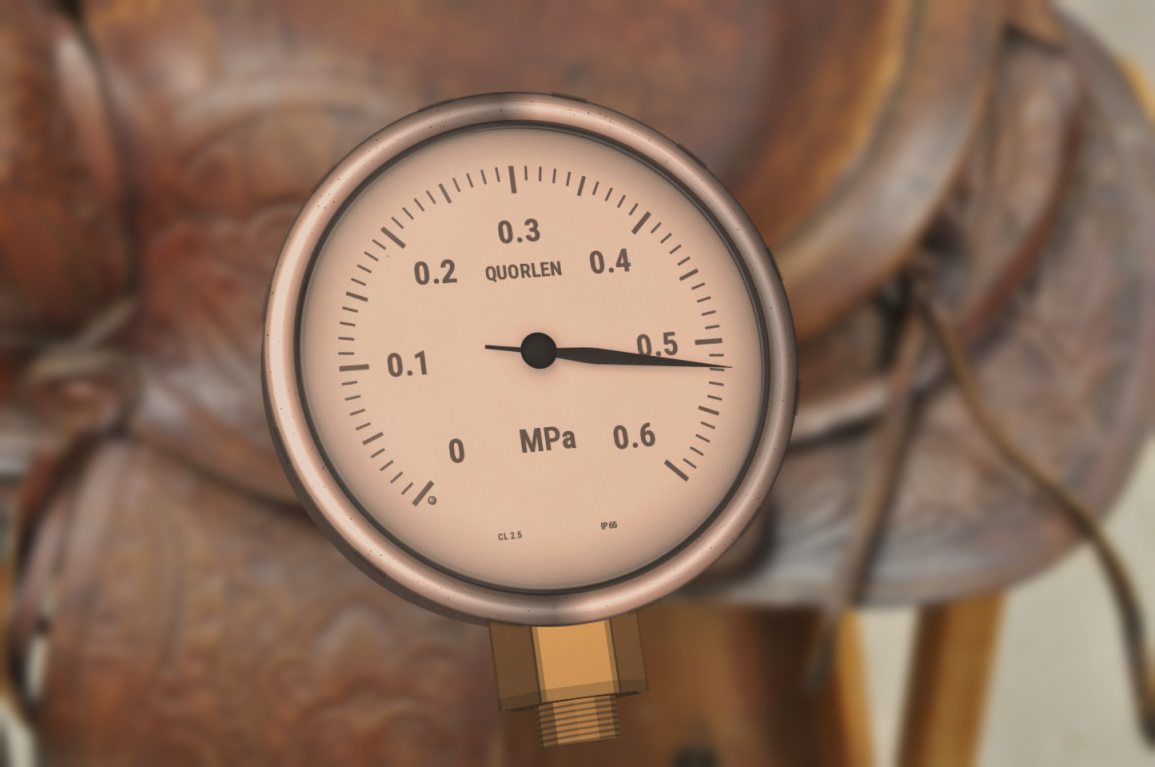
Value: 0.52; MPa
